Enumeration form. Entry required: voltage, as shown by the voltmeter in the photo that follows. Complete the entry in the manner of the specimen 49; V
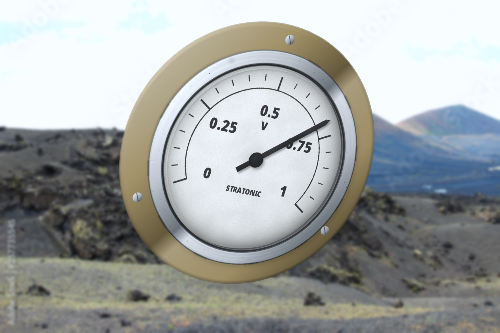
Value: 0.7; V
